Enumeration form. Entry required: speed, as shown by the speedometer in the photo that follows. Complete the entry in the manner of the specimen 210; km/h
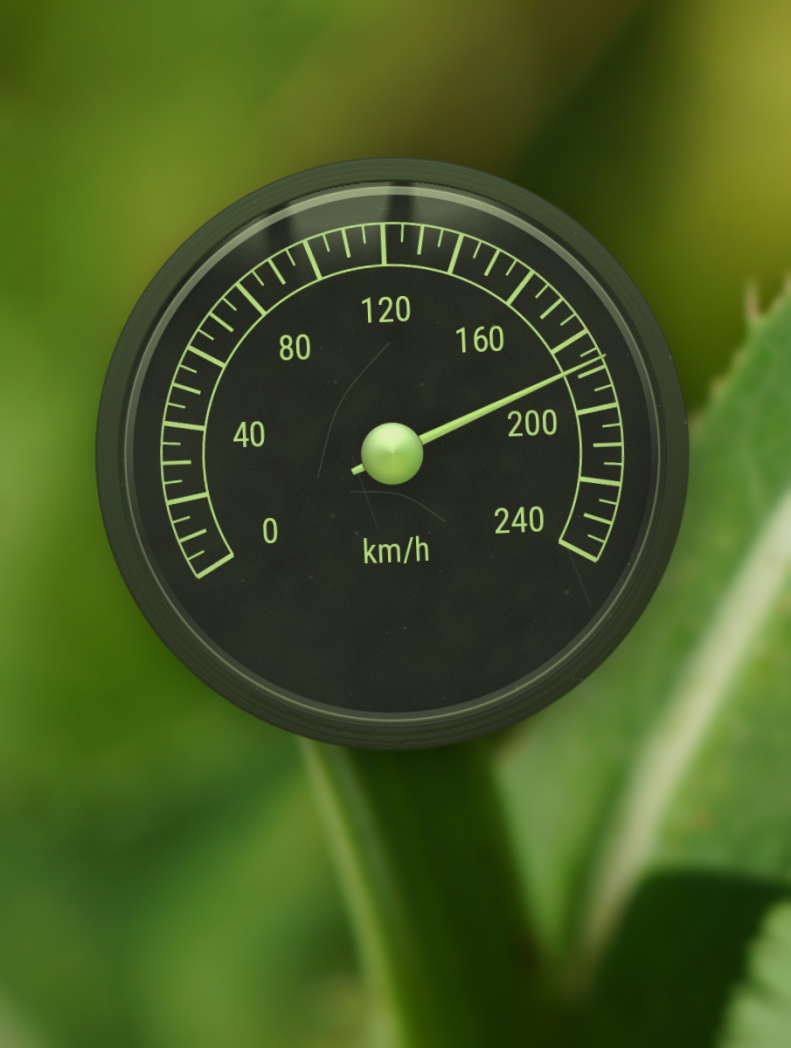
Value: 187.5; km/h
